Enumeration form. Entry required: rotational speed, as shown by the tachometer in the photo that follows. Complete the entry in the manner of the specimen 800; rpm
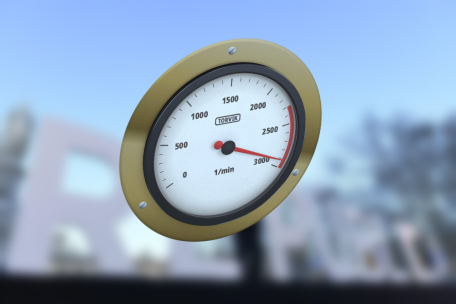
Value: 2900; rpm
